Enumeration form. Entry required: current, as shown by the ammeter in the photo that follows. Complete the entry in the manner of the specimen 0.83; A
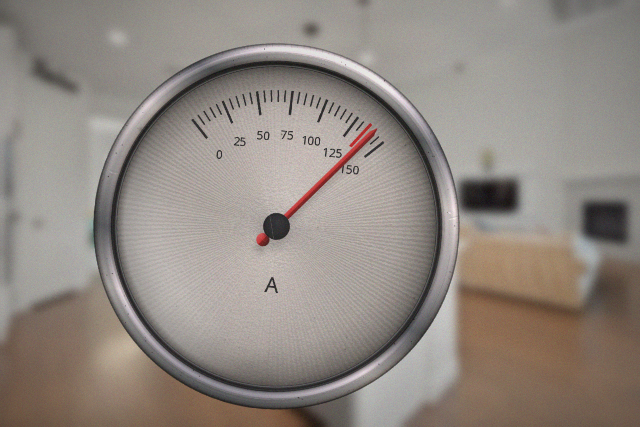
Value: 140; A
